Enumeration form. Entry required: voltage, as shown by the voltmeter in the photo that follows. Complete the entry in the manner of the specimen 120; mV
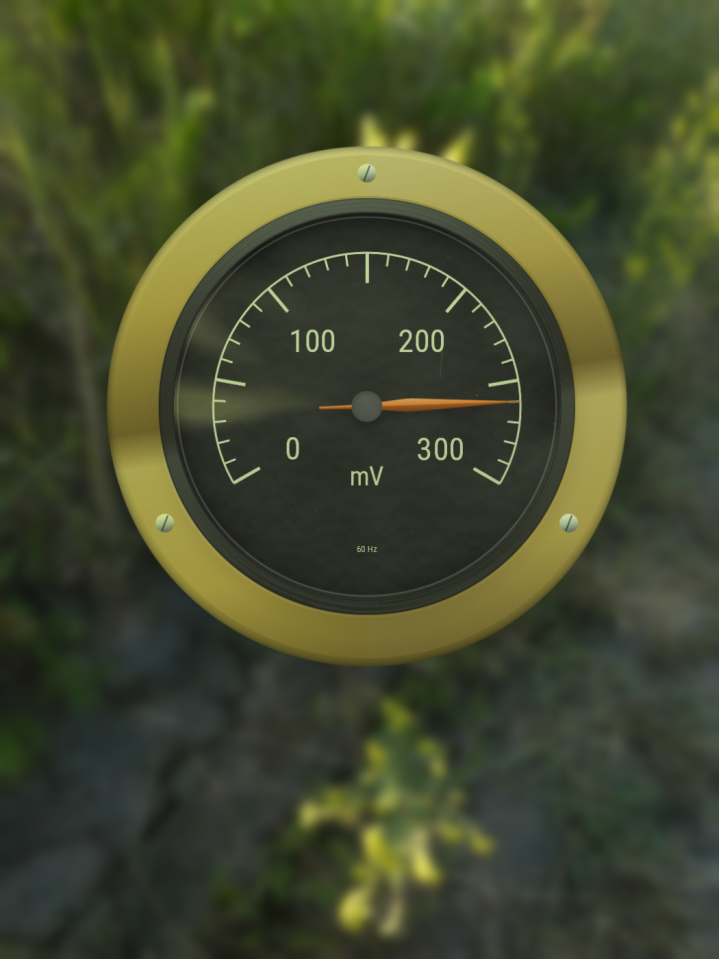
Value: 260; mV
